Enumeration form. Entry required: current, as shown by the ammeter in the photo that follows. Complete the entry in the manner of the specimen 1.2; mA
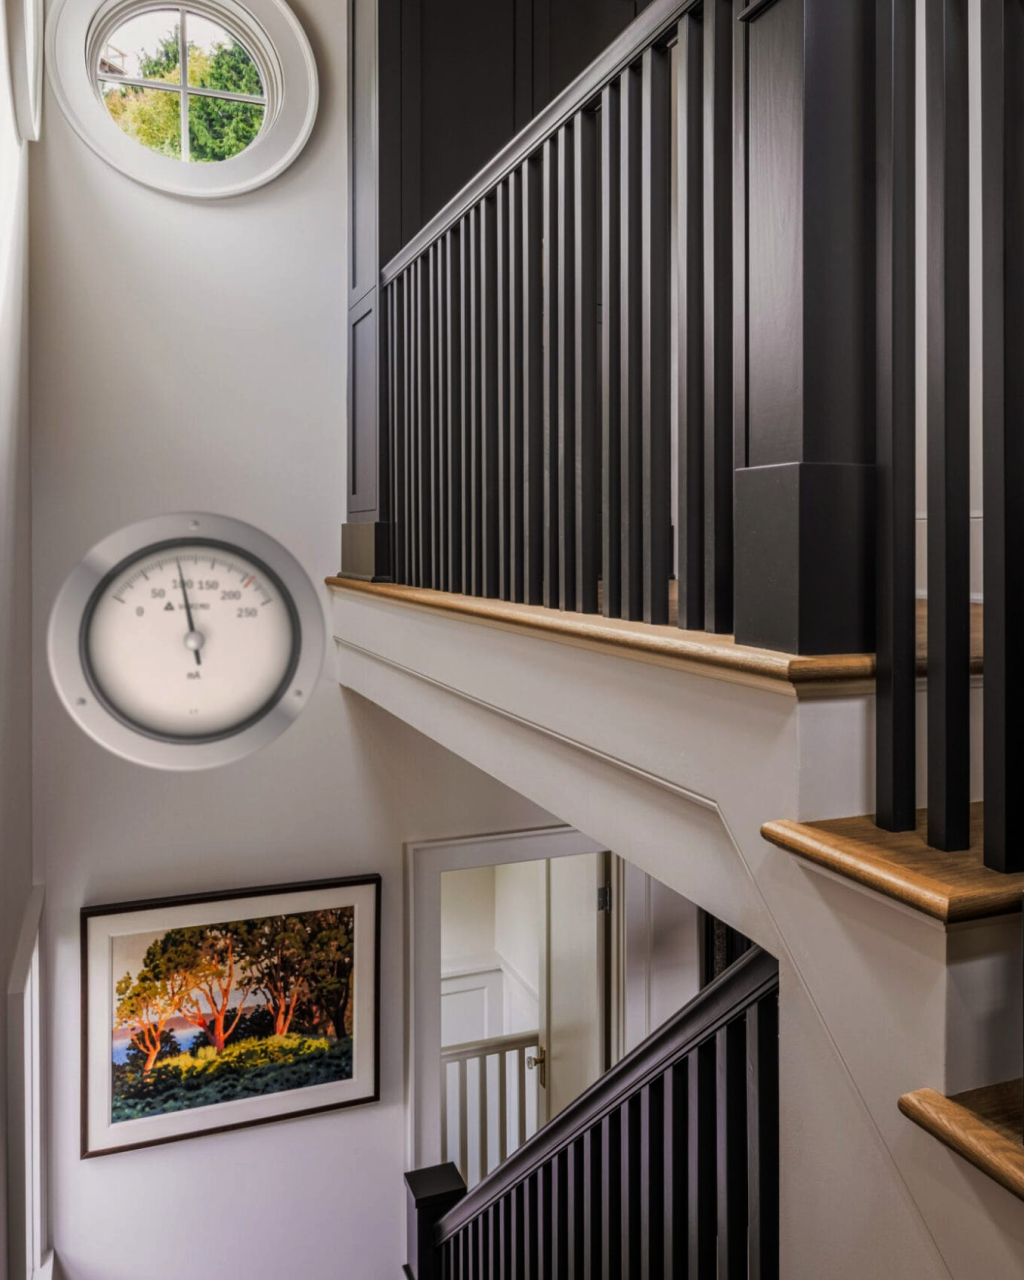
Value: 100; mA
